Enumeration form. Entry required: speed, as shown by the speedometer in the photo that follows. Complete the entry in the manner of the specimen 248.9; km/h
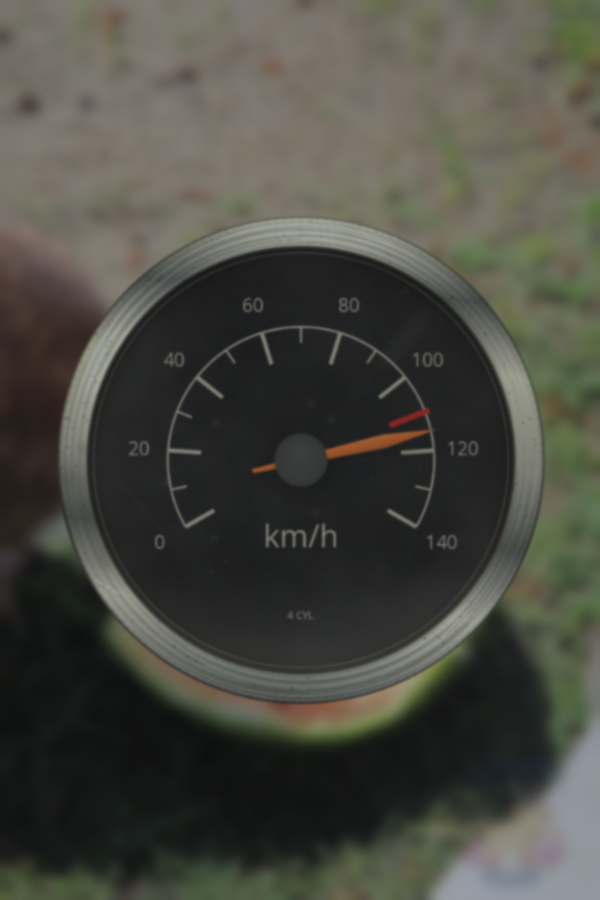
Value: 115; km/h
